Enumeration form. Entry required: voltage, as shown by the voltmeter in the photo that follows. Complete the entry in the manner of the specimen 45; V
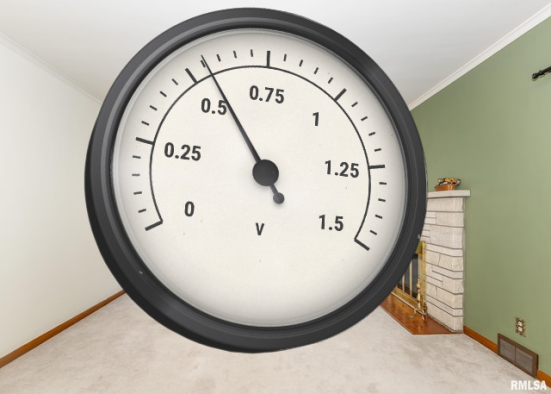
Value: 0.55; V
